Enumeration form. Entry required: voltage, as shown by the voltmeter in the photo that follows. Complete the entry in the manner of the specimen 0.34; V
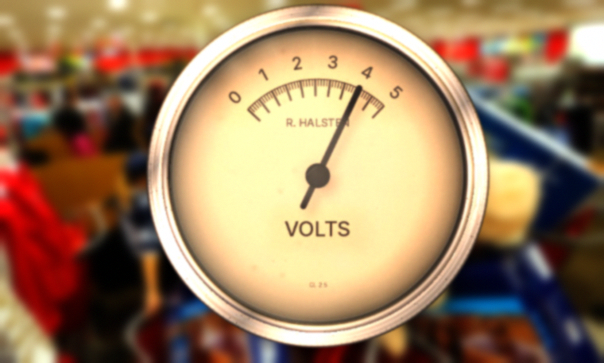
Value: 4; V
